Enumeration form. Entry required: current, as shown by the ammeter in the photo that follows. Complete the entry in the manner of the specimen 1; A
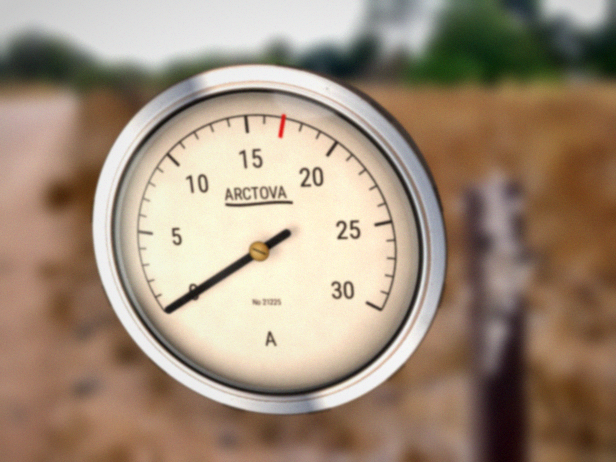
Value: 0; A
